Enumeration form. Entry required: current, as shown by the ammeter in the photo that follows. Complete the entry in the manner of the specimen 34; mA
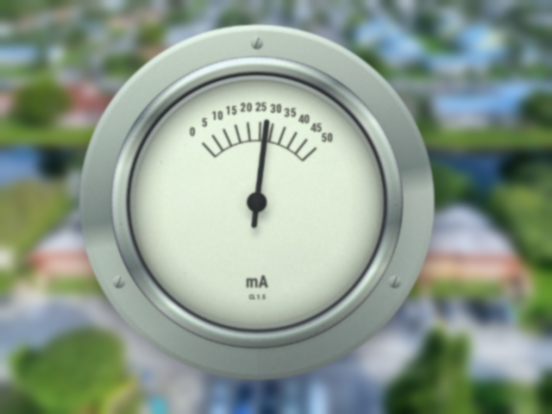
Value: 27.5; mA
